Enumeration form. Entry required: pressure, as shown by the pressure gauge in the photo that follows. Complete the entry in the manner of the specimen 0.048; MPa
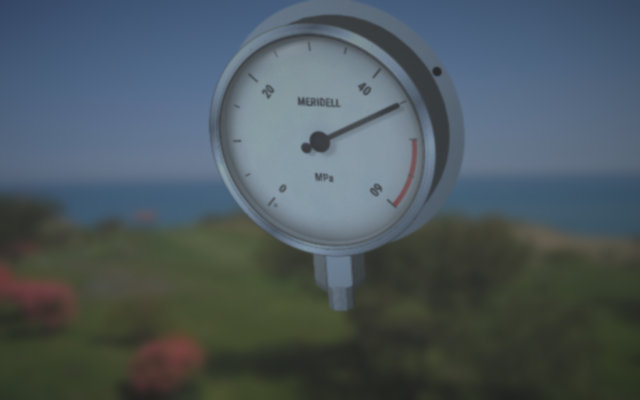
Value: 45; MPa
